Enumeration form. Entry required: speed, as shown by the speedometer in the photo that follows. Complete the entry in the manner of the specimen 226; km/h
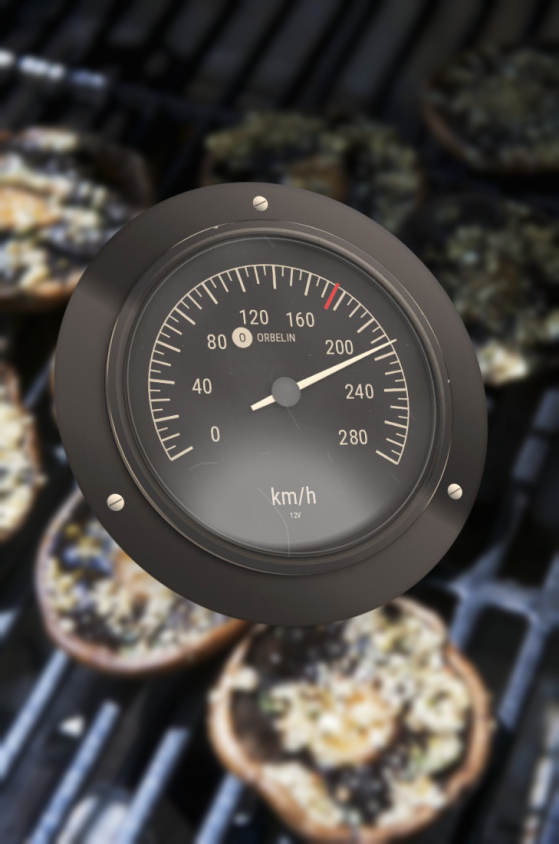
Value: 215; km/h
